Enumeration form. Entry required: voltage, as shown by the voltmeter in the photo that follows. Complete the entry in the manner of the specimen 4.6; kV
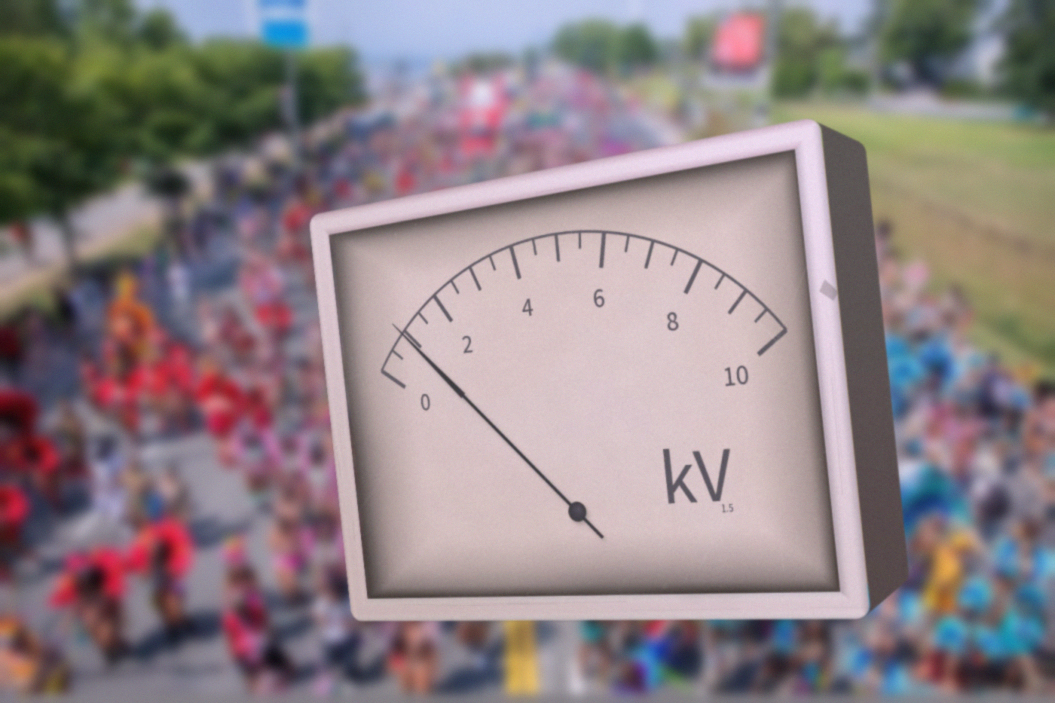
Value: 1; kV
